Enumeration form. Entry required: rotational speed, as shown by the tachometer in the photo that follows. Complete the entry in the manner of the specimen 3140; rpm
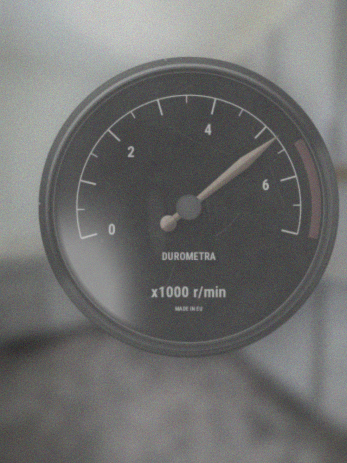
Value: 5250; rpm
